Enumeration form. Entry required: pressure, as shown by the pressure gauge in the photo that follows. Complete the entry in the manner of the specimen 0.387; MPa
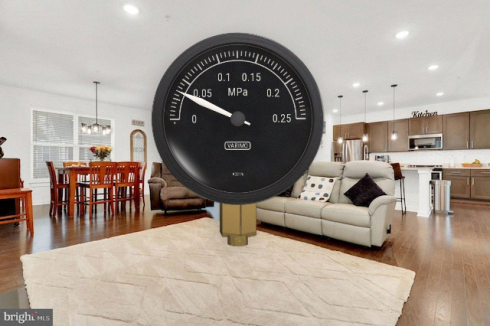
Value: 0.035; MPa
